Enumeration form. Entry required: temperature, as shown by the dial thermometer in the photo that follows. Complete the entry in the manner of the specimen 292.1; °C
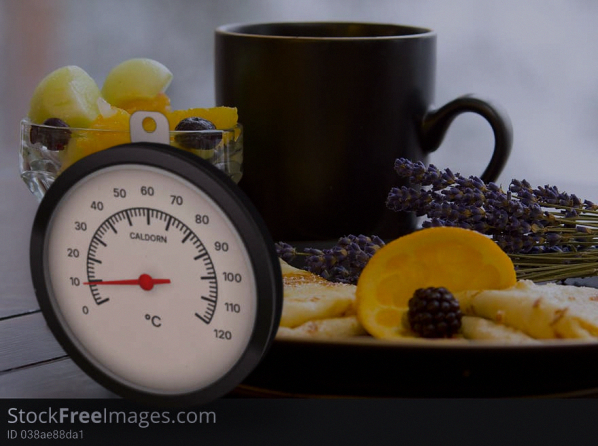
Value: 10; °C
